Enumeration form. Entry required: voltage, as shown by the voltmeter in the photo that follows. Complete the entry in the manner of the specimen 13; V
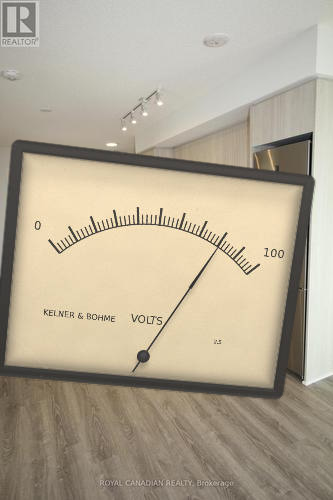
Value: 80; V
